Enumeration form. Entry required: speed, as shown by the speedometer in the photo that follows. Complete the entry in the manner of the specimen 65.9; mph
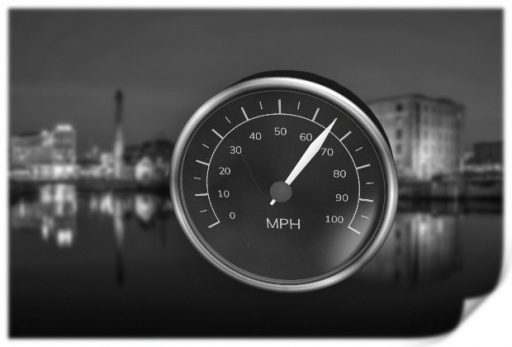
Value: 65; mph
